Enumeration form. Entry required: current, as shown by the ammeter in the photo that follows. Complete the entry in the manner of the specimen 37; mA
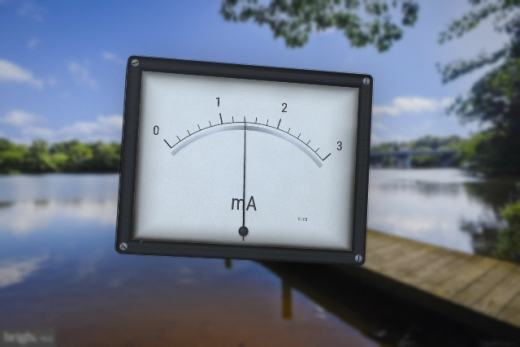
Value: 1.4; mA
